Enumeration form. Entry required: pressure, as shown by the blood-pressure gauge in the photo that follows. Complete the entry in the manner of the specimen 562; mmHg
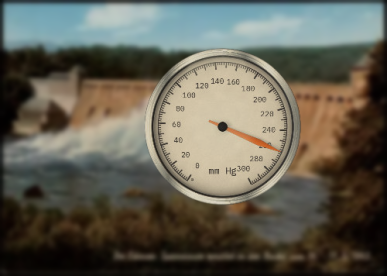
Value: 260; mmHg
